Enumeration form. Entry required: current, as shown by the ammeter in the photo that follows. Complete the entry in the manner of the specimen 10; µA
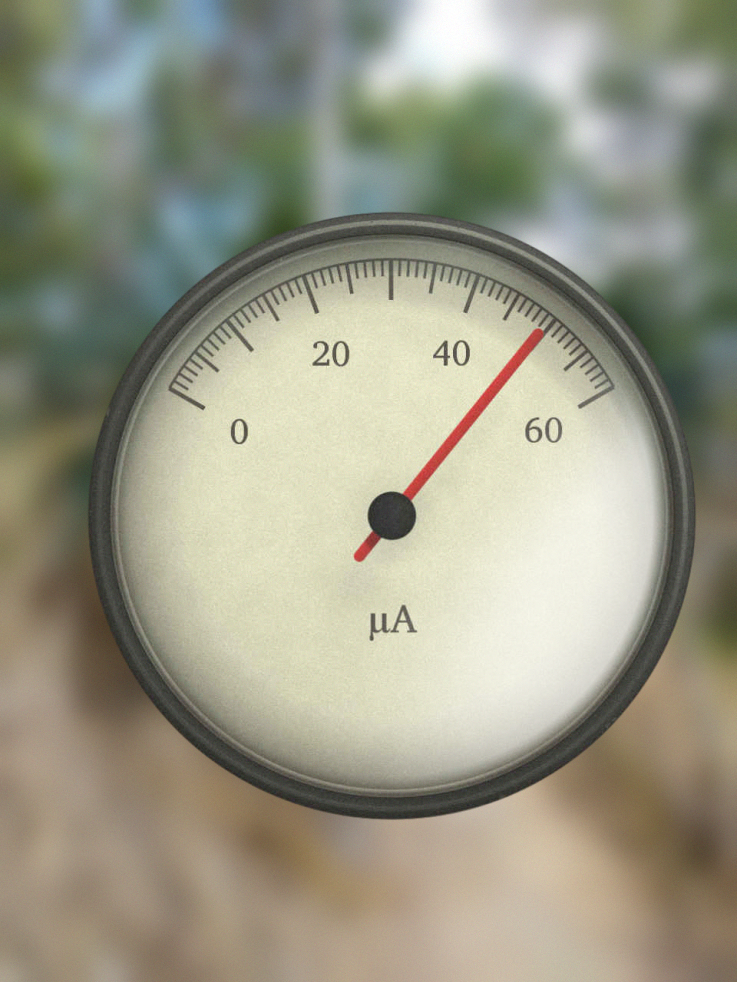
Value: 49.5; µA
